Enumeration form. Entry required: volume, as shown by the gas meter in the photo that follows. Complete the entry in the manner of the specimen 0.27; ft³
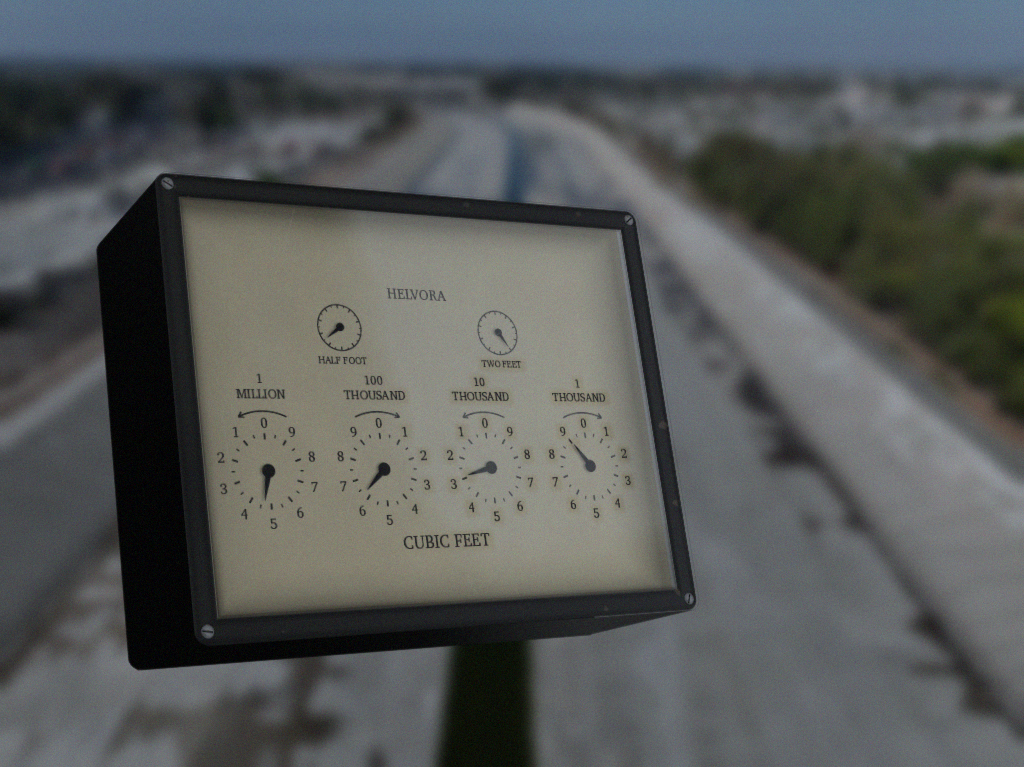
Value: 462900; ft³
